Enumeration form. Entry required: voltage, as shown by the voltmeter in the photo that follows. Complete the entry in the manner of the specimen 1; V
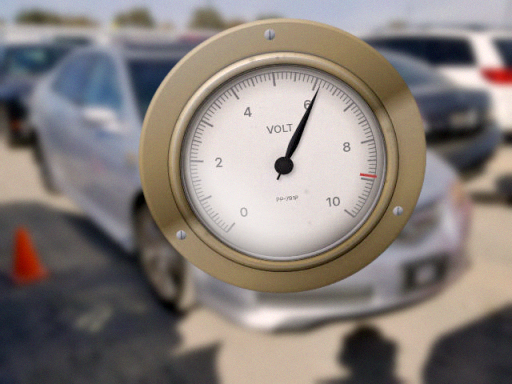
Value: 6.1; V
